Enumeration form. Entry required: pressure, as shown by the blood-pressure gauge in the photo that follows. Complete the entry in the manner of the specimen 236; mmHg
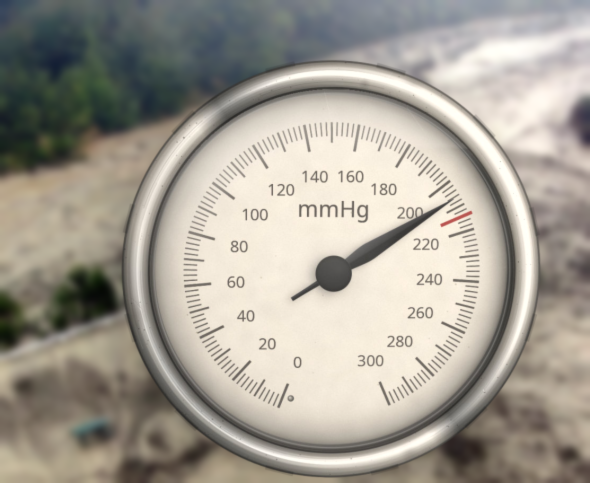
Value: 206; mmHg
